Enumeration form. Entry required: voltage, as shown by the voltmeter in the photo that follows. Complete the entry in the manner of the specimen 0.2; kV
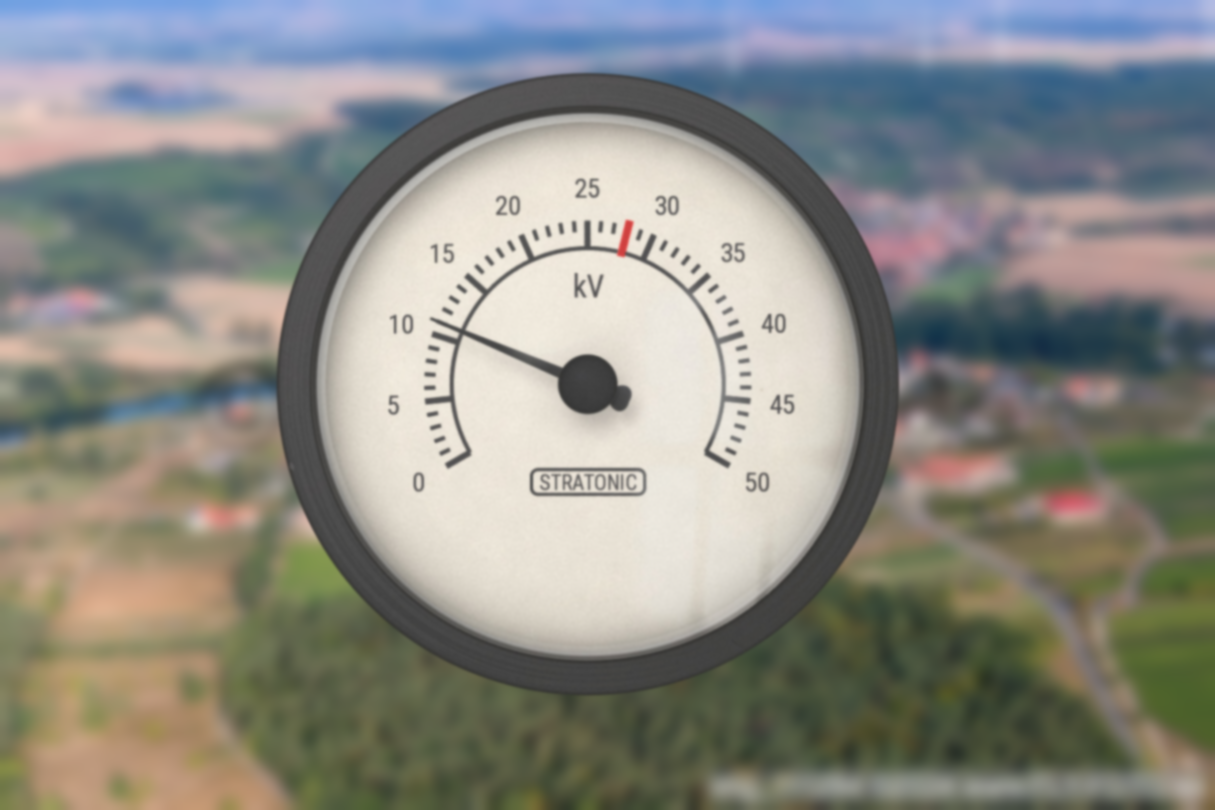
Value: 11; kV
